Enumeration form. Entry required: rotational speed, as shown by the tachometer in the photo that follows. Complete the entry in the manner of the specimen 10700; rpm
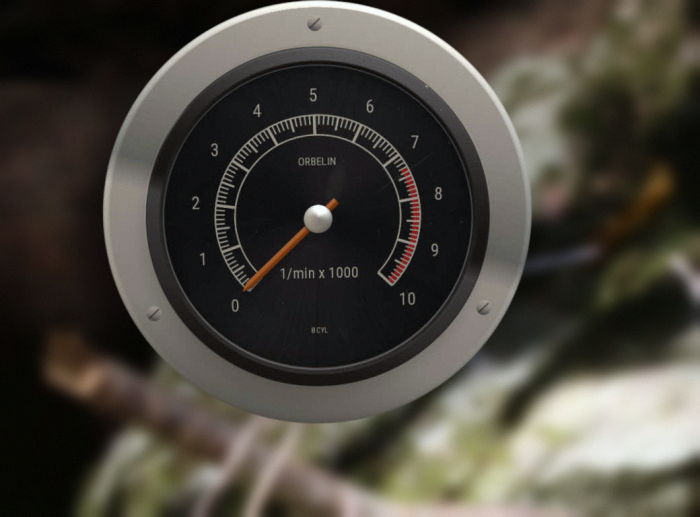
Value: 100; rpm
